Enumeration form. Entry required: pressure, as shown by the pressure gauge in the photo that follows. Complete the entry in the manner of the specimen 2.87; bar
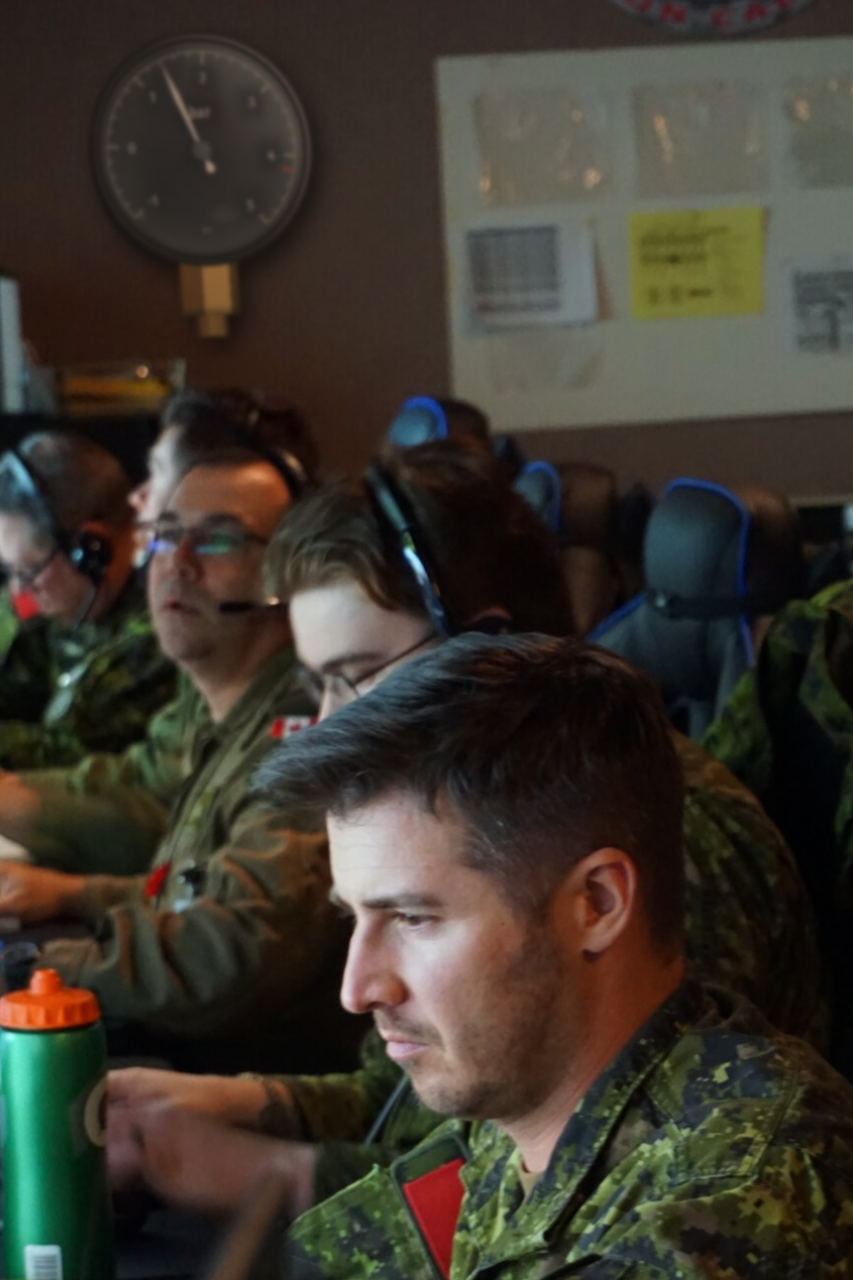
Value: 1.4; bar
